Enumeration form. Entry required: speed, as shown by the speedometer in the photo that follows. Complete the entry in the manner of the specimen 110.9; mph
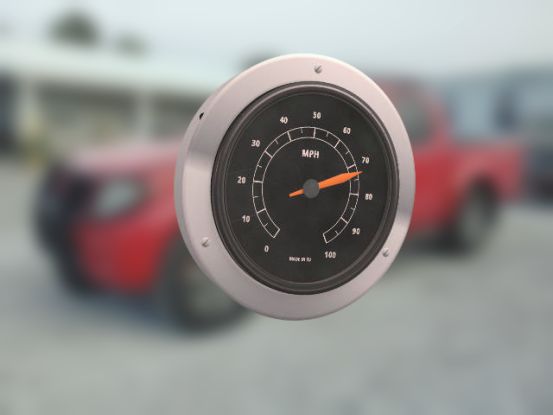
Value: 72.5; mph
